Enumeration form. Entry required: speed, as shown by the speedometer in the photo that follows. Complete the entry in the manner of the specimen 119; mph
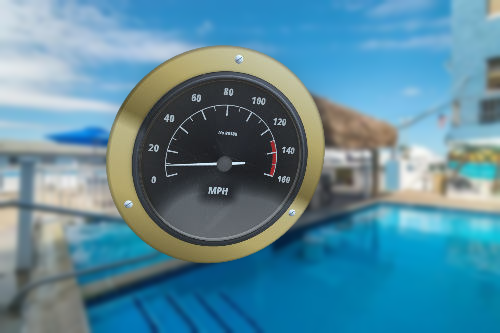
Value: 10; mph
